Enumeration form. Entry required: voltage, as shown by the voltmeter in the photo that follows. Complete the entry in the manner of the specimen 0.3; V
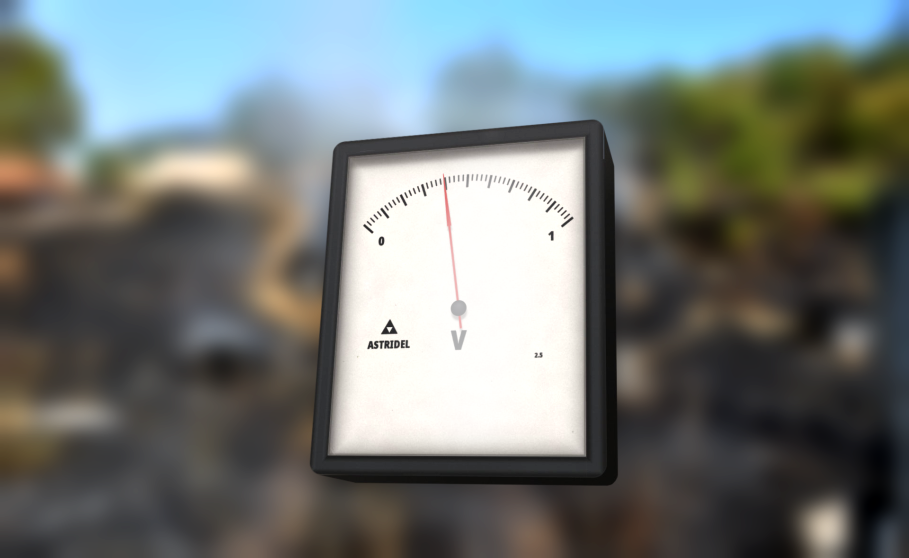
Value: 0.4; V
